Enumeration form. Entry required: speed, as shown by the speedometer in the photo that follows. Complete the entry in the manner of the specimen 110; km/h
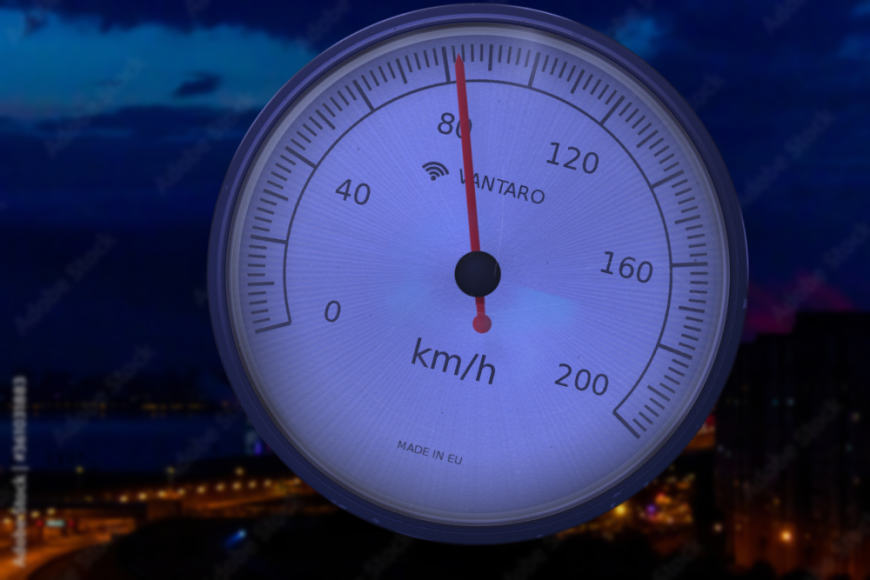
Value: 83; km/h
